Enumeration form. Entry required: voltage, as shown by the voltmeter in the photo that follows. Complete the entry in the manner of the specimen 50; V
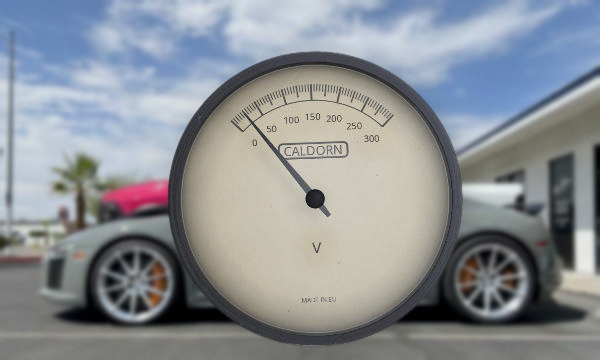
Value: 25; V
